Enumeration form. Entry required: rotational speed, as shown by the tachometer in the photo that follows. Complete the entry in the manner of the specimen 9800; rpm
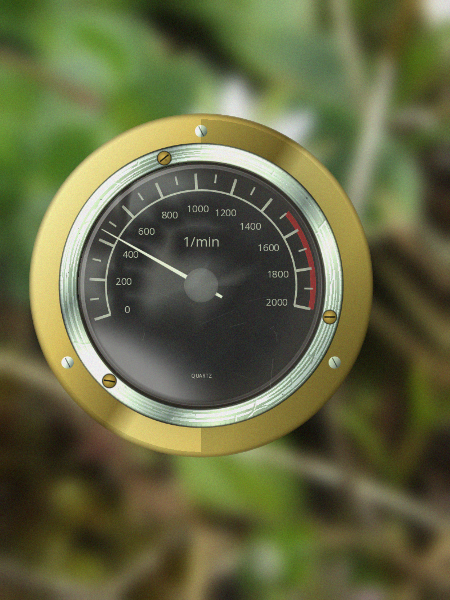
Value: 450; rpm
